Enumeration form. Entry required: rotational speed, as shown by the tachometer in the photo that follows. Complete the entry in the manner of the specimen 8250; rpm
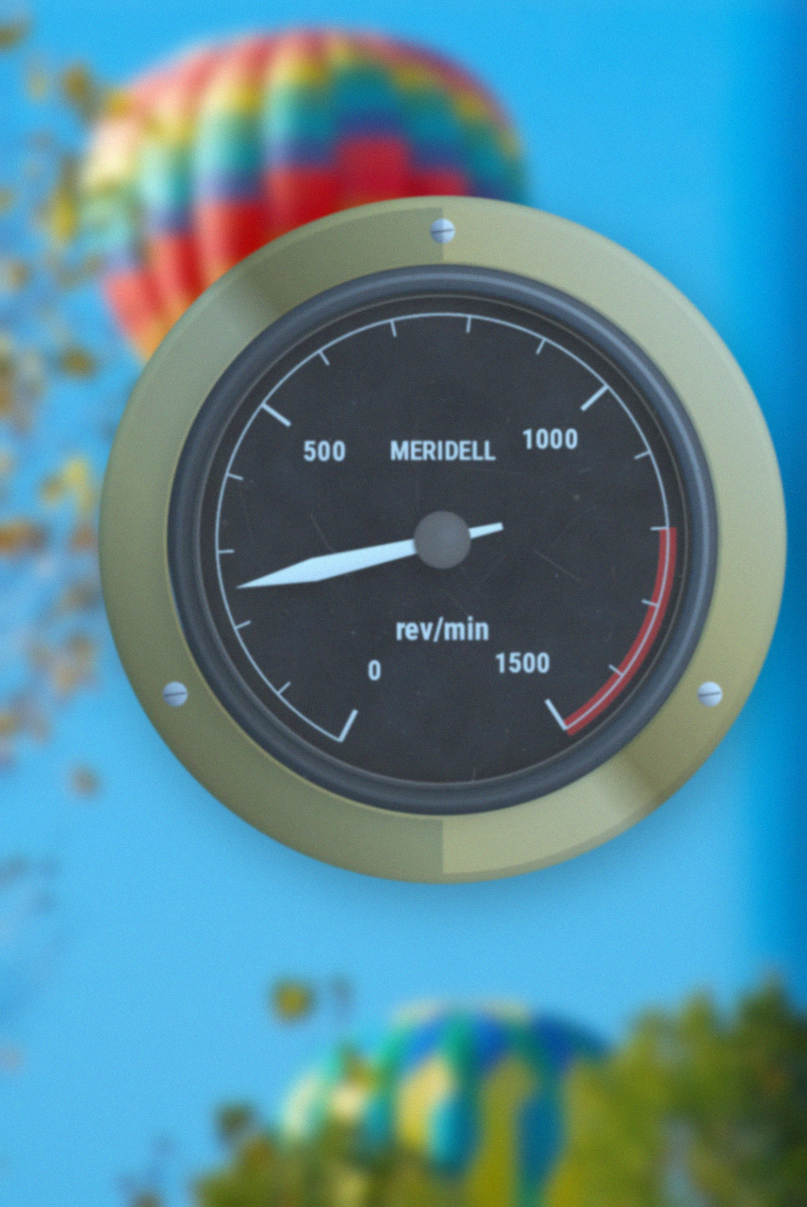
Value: 250; rpm
